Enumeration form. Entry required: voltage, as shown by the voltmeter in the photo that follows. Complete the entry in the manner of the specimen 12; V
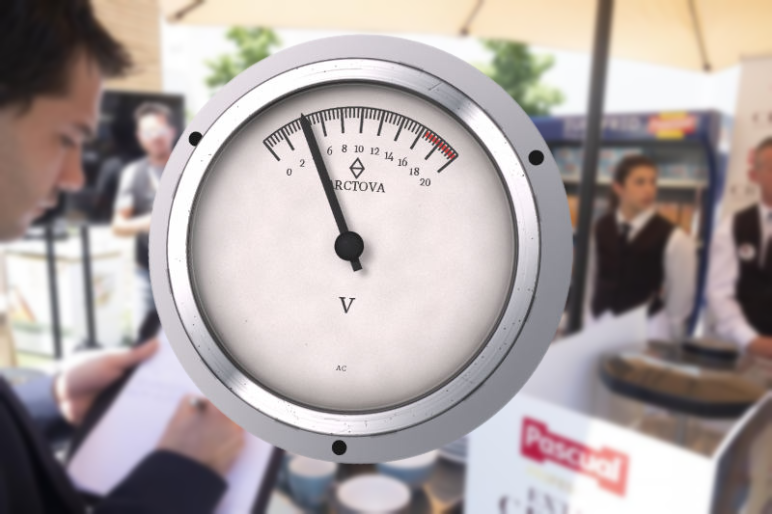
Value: 4.4; V
